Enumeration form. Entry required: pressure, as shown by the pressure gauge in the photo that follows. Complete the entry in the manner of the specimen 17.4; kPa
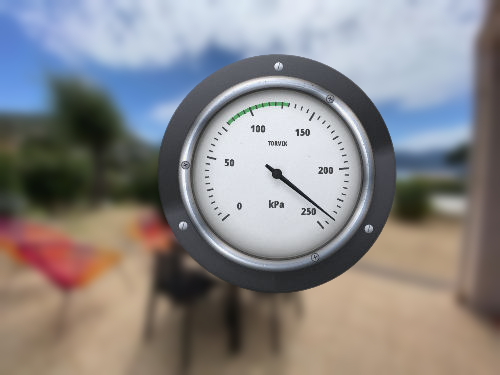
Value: 240; kPa
